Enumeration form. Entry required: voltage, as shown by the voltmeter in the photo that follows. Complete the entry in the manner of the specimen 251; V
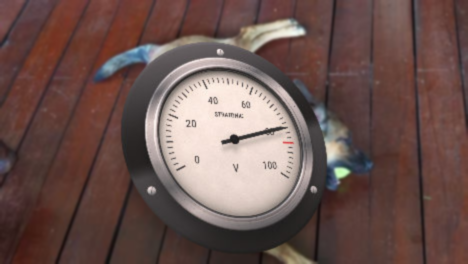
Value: 80; V
